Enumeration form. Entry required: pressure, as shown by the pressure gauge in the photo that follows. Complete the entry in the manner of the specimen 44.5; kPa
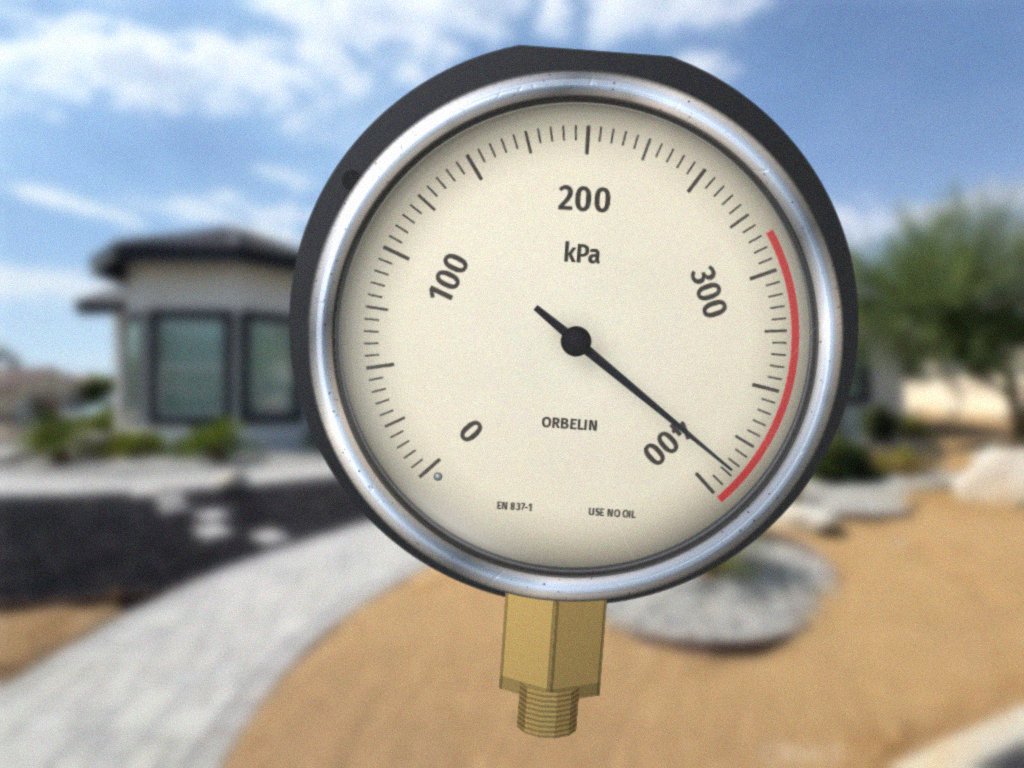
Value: 387.5; kPa
